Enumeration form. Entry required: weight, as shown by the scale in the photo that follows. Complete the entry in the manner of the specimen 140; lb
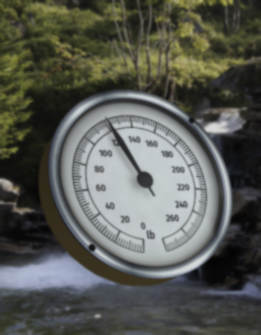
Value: 120; lb
